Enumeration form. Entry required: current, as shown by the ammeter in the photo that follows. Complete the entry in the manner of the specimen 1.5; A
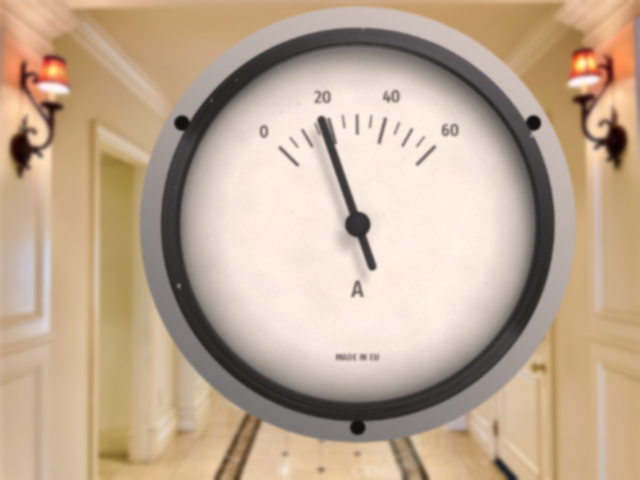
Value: 17.5; A
